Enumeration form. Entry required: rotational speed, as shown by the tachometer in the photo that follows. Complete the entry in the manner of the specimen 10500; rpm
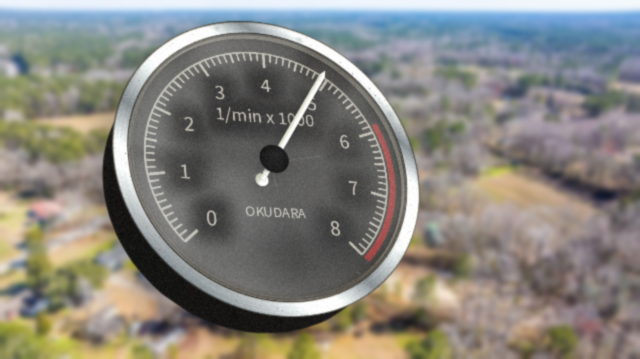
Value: 4900; rpm
